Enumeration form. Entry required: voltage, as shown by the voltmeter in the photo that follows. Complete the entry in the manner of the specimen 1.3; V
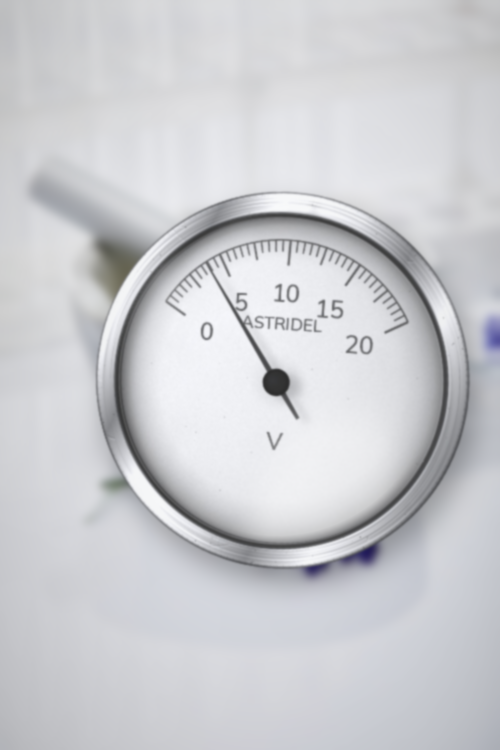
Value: 4; V
